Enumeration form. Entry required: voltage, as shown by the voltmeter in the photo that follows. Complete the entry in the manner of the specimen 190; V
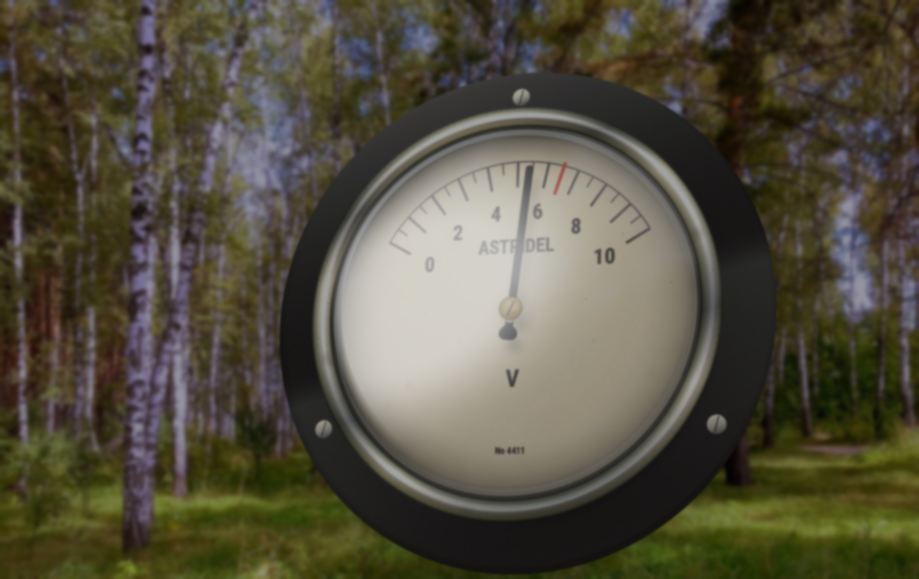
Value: 5.5; V
